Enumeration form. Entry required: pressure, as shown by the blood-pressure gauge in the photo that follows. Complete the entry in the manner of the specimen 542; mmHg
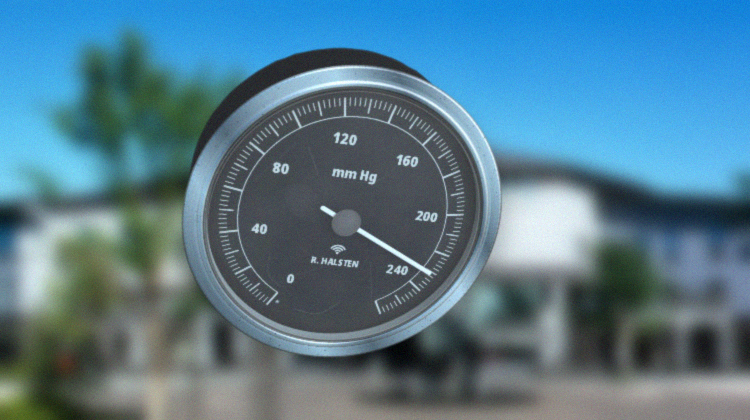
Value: 230; mmHg
